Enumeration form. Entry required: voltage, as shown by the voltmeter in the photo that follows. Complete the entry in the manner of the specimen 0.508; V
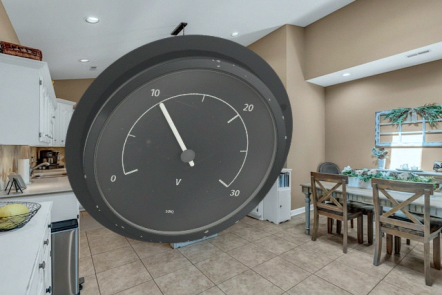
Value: 10; V
